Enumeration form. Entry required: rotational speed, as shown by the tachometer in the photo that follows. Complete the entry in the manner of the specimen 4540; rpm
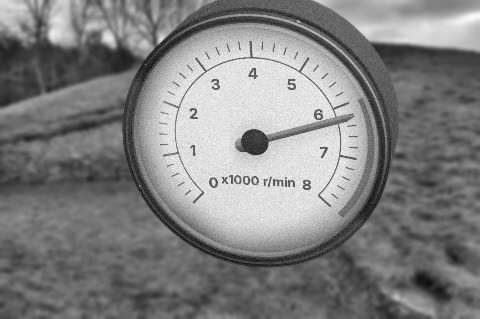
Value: 6200; rpm
